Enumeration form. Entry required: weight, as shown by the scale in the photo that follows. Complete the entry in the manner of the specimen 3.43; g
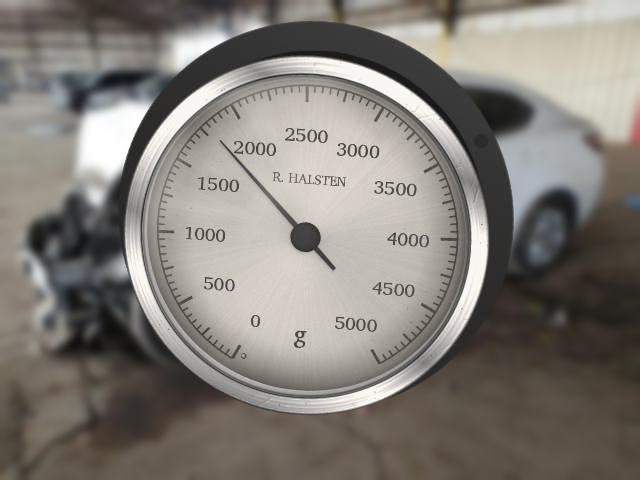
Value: 1800; g
